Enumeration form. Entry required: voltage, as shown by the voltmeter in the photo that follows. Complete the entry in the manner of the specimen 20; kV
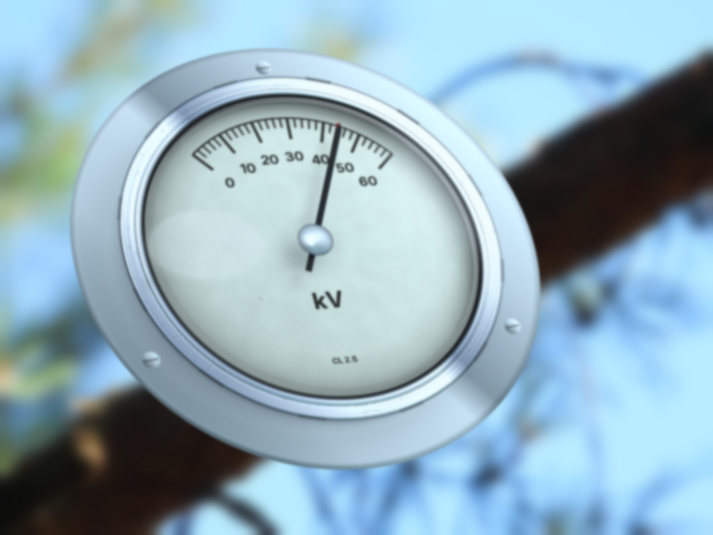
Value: 44; kV
